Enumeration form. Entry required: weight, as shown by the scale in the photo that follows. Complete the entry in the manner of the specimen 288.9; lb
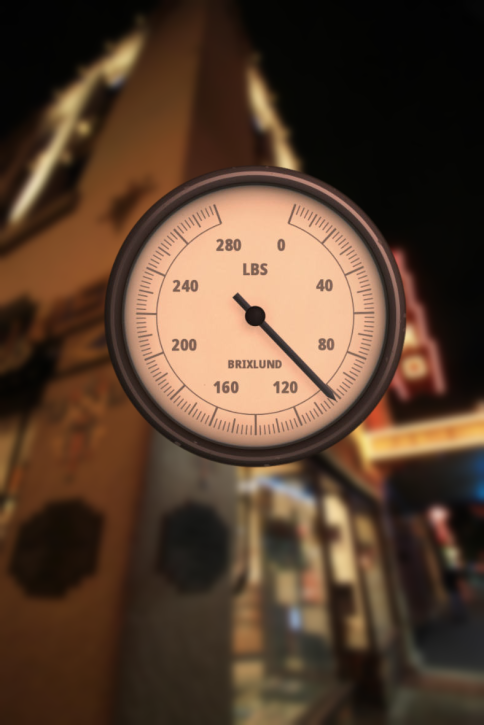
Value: 102; lb
